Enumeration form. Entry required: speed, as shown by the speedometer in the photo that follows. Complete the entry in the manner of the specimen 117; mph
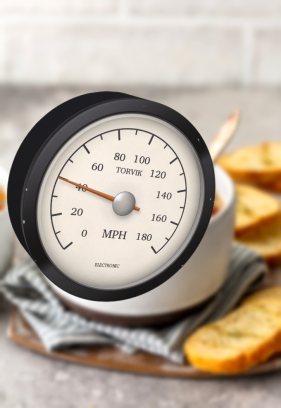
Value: 40; mph
